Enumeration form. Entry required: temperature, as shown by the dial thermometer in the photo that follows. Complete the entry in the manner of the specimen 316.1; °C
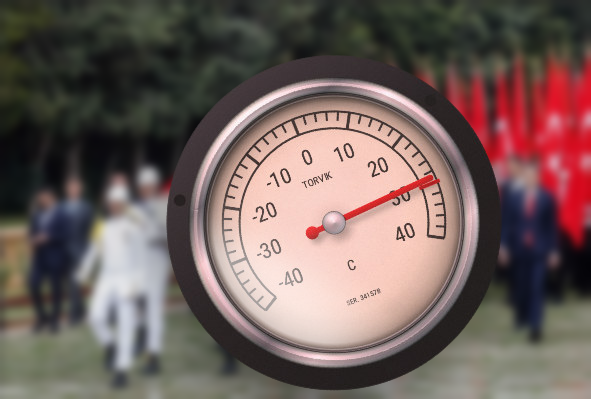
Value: 29; °C
